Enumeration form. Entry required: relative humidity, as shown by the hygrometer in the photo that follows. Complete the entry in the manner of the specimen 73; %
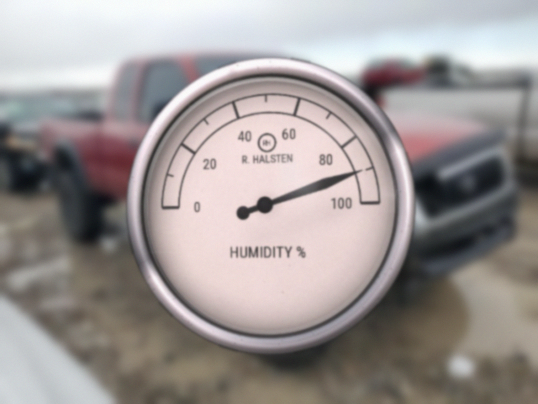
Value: 90; %
